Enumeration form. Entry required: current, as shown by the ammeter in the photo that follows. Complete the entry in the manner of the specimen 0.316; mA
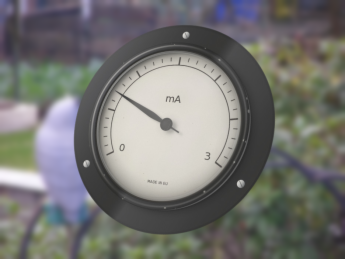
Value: 0.7; mA
